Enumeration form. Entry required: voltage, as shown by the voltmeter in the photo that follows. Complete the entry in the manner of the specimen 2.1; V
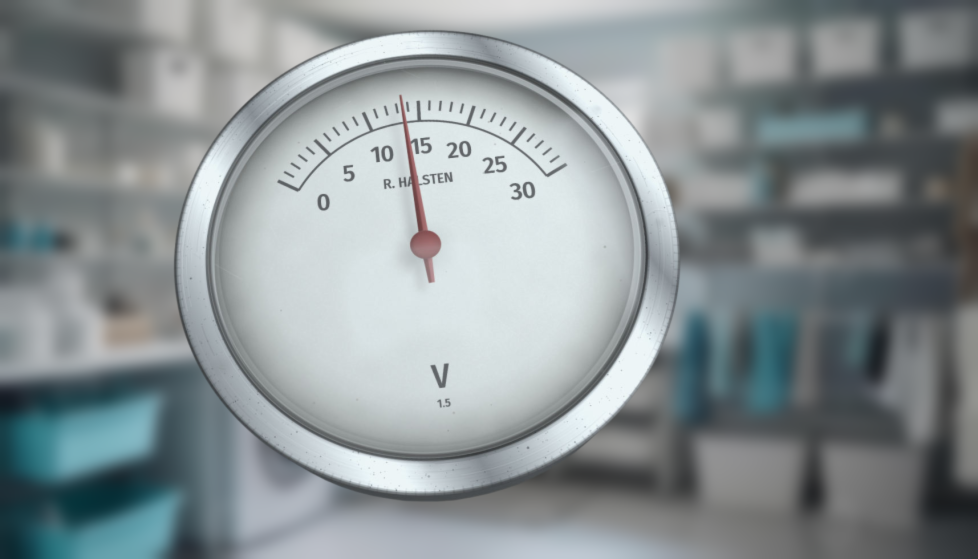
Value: 13.5; V
